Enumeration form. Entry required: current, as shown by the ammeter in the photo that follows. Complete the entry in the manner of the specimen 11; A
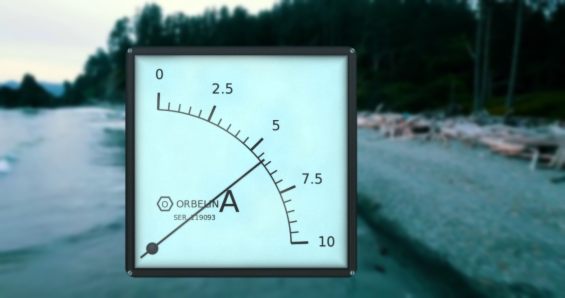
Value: 5.75; A
